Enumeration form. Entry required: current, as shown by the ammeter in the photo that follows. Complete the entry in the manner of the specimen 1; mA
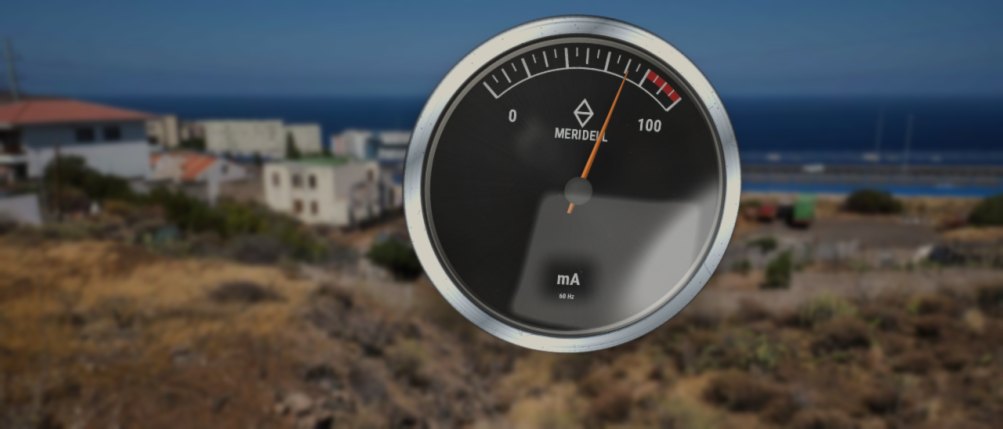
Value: 70; mA
